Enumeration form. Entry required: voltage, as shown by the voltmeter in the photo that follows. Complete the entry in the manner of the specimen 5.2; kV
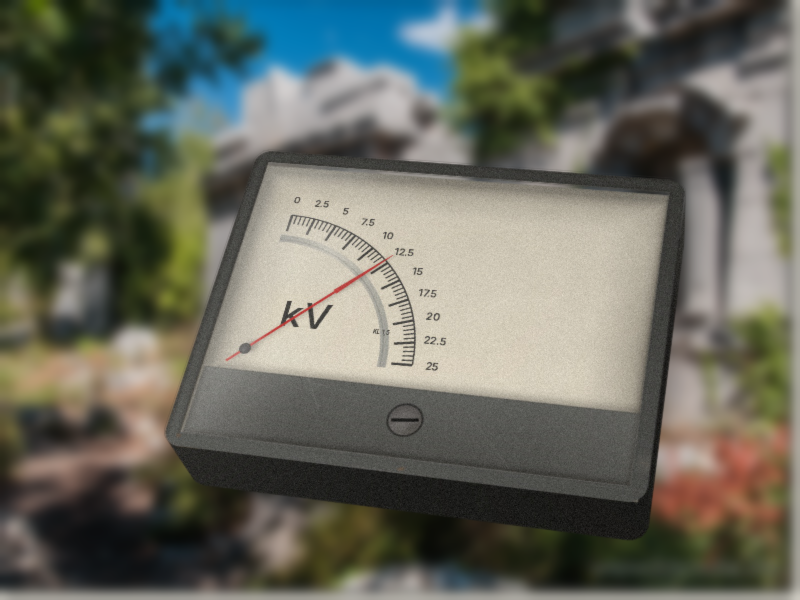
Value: 12.5; kV
